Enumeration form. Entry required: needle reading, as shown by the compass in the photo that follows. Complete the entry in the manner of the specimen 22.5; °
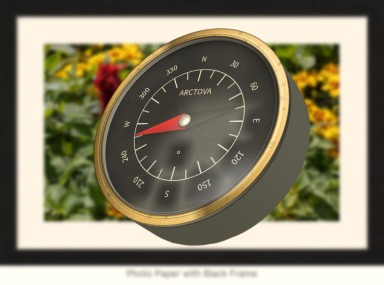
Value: 255; °
